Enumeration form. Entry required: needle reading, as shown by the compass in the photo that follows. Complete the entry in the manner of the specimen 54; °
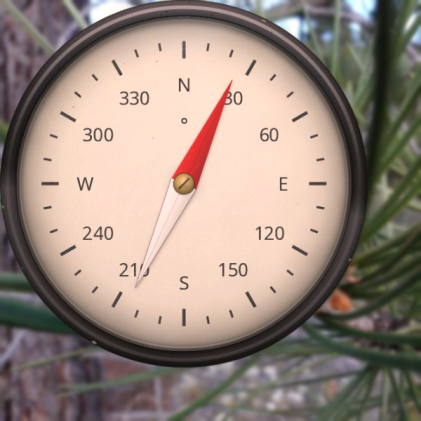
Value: 25; °
